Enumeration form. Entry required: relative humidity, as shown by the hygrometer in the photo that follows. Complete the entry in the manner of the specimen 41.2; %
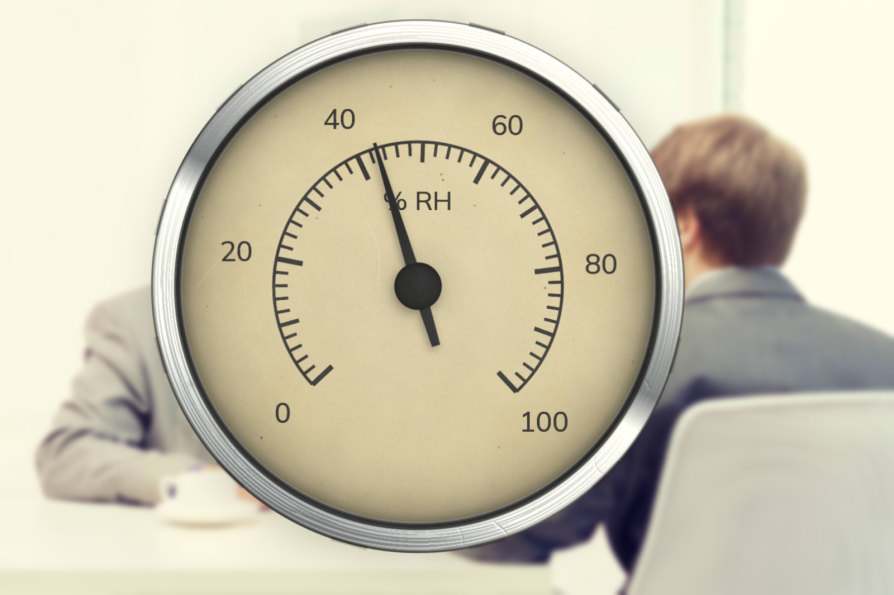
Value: 43; %
